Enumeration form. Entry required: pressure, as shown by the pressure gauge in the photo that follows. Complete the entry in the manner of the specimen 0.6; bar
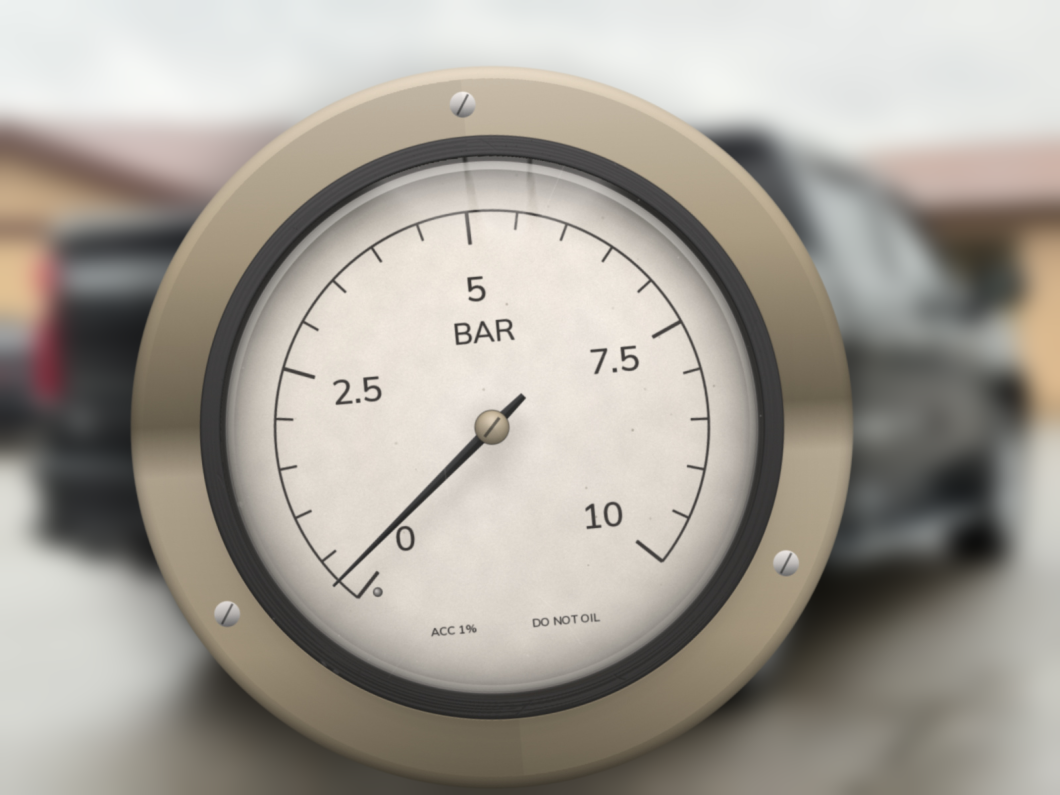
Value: 0.25; bar
